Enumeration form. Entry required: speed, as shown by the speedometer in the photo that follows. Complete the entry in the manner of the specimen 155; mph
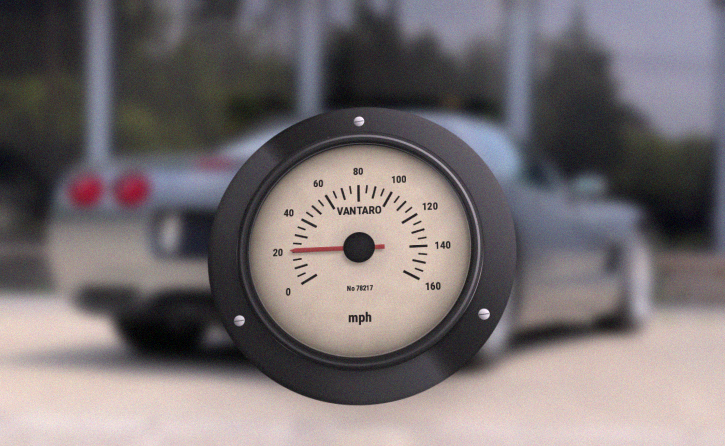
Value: 20; mph
